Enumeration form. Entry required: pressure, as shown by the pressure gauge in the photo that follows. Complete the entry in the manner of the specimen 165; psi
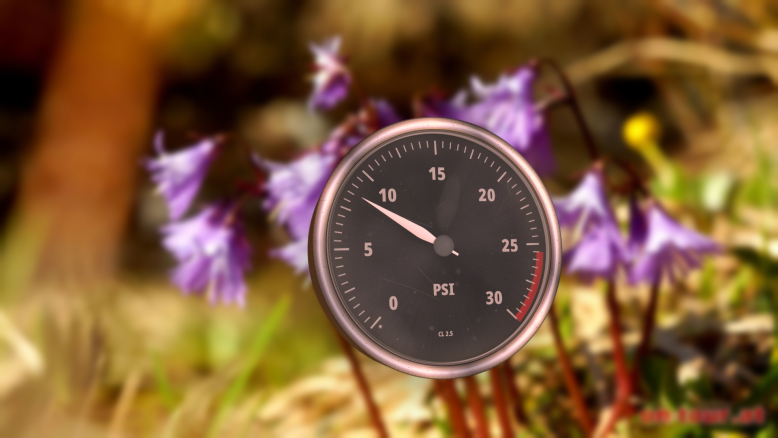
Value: 8.5; psi
